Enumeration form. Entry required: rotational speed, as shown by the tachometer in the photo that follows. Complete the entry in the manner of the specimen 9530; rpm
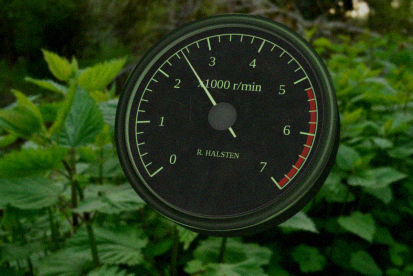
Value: 2500; rpm
